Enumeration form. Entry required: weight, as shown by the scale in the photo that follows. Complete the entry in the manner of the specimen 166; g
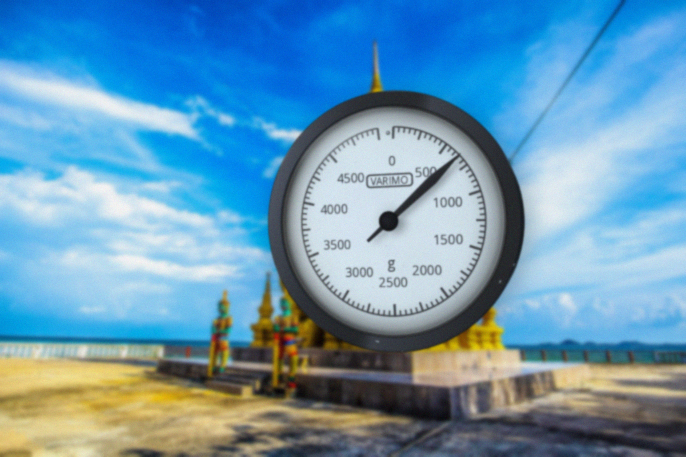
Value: 650; g
